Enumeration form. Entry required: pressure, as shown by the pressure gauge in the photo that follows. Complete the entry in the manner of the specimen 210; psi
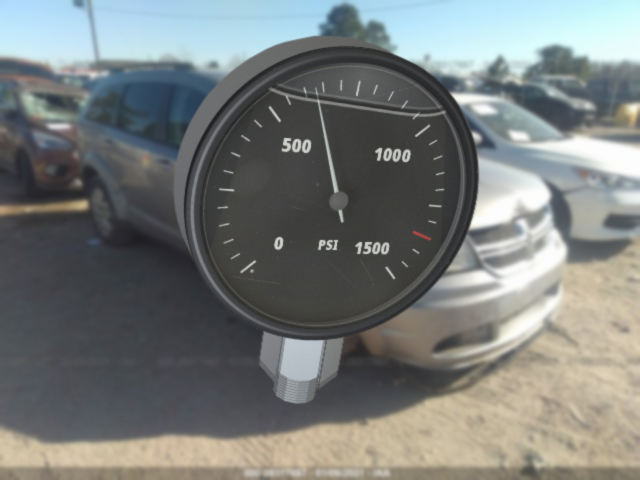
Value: 625; psi
